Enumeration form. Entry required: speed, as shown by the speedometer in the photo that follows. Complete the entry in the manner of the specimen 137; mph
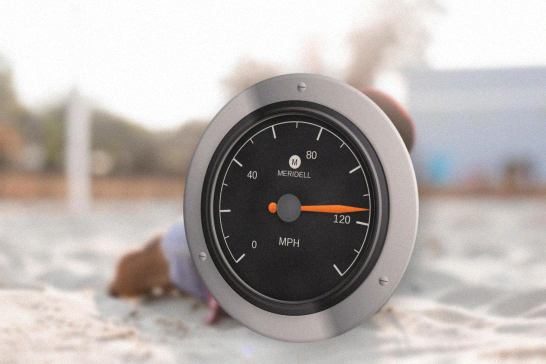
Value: 115; mph
